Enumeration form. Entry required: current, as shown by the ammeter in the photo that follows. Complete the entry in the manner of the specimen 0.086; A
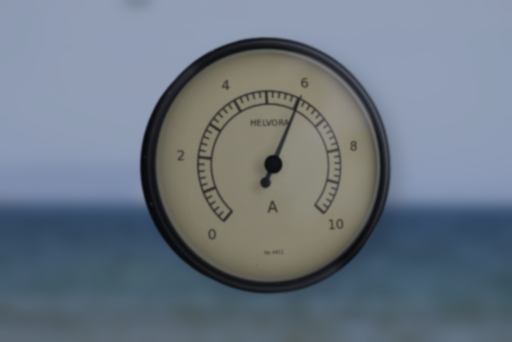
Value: 6; A
